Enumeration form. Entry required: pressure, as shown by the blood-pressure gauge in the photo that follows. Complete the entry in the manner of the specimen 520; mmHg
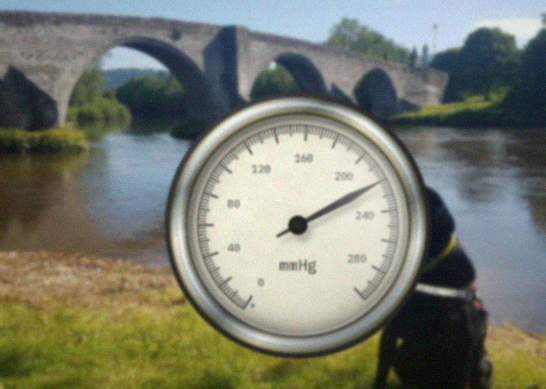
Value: 220; mmHg
